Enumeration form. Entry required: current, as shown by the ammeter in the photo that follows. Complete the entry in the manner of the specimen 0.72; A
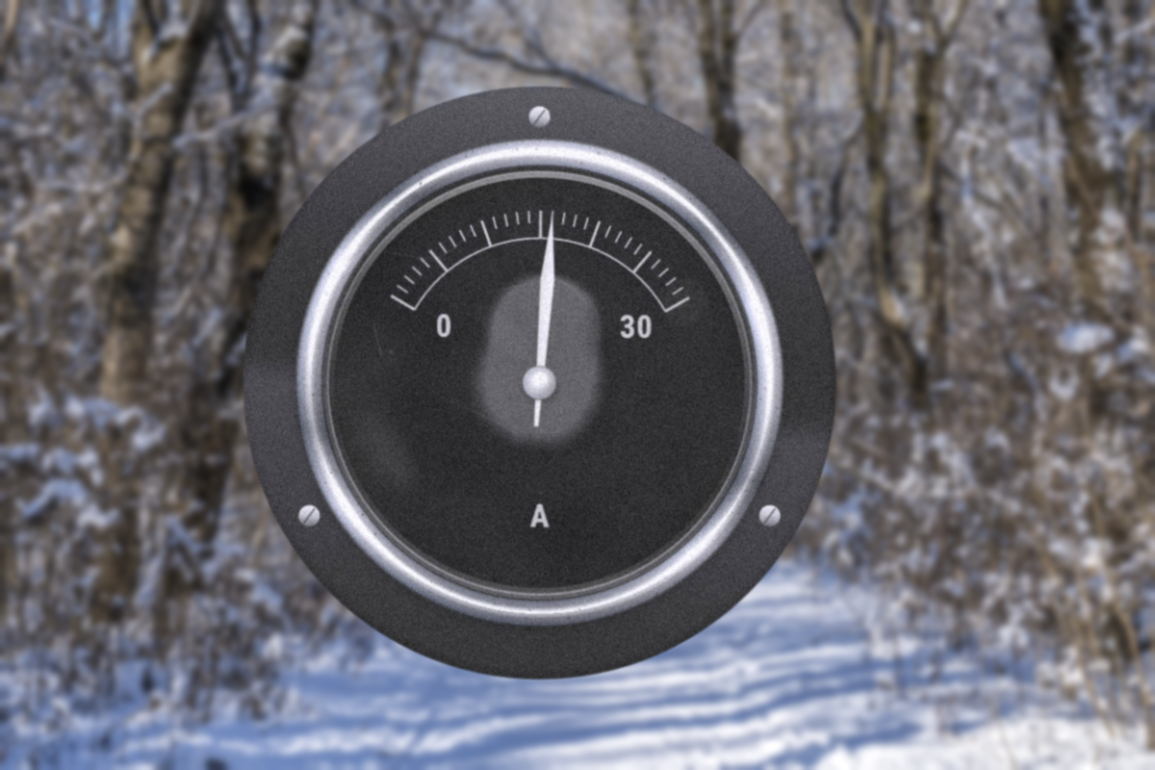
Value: 16; A
